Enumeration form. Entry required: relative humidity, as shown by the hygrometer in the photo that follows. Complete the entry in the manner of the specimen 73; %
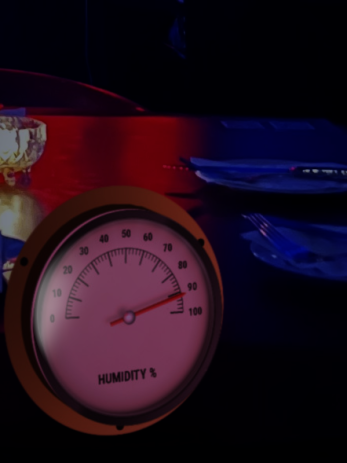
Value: 90; %
